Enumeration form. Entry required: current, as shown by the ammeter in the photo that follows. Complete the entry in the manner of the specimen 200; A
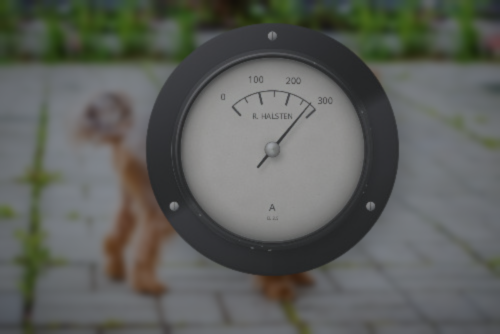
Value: 275; A
